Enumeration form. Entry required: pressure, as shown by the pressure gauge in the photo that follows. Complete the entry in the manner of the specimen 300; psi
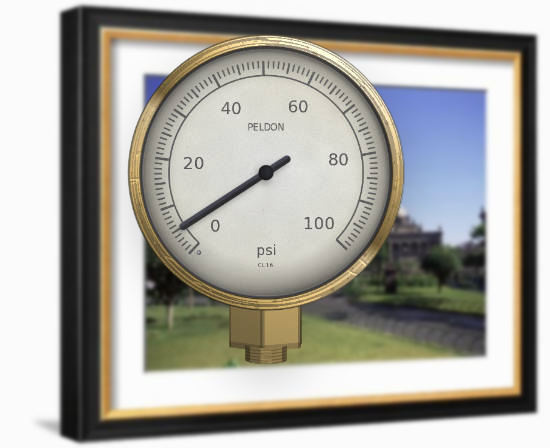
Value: 5; psi
